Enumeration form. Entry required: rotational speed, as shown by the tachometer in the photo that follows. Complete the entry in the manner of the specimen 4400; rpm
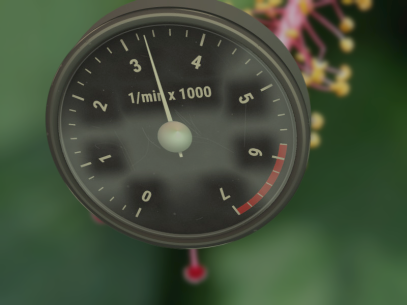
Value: 3300; rpm
